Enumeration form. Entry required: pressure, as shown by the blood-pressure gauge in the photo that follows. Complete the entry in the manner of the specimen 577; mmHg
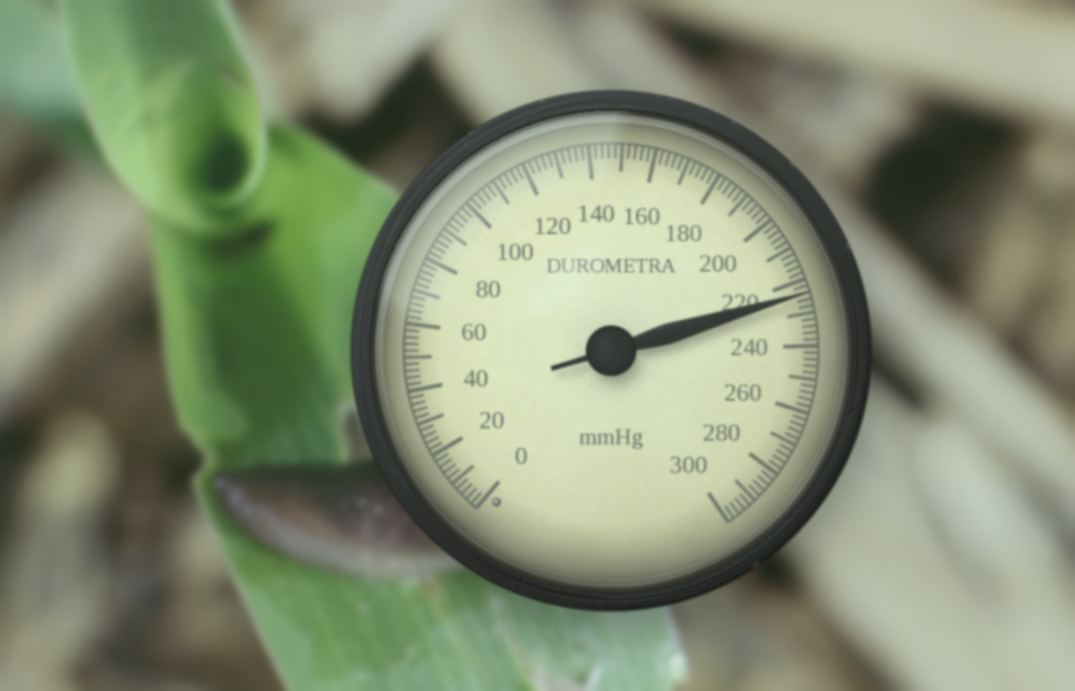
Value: 224; mmHg
